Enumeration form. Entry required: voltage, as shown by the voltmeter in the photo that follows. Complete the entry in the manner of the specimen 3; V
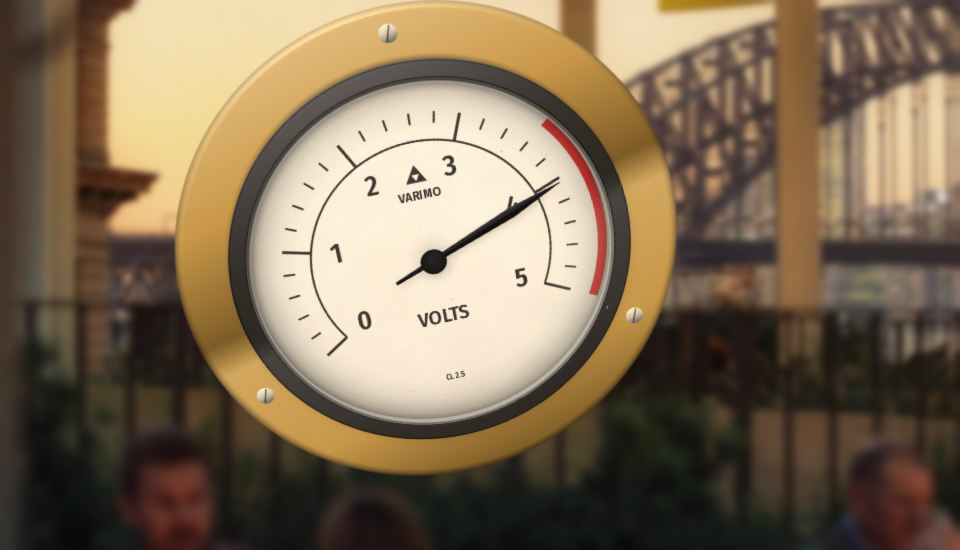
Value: 4; V
